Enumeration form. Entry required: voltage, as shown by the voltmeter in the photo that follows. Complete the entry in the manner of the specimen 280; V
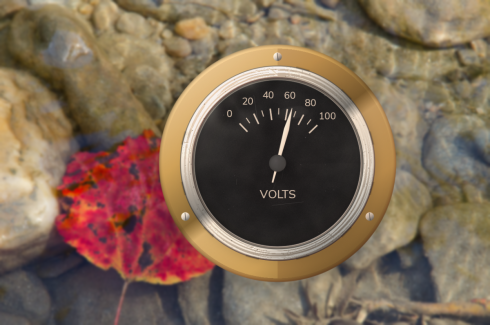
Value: 65; V
